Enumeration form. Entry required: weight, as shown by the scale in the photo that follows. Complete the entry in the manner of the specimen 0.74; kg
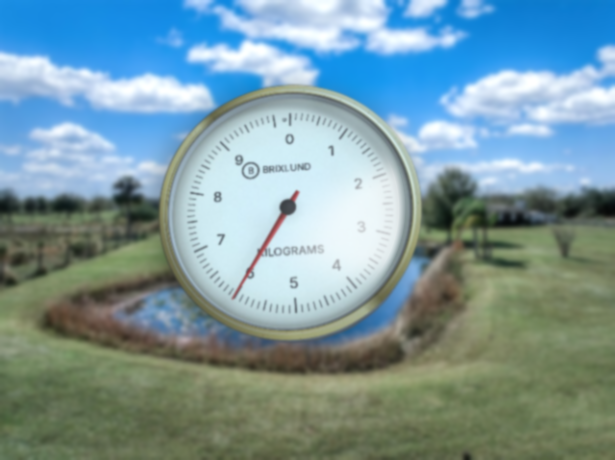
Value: 6; kg
